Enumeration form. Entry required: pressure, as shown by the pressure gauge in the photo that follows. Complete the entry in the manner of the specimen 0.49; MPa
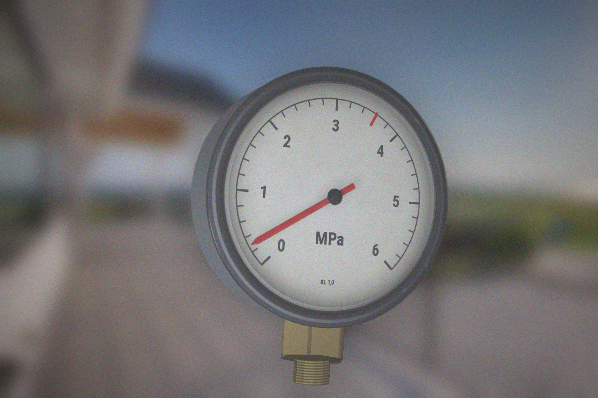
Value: 0.3; MPa
